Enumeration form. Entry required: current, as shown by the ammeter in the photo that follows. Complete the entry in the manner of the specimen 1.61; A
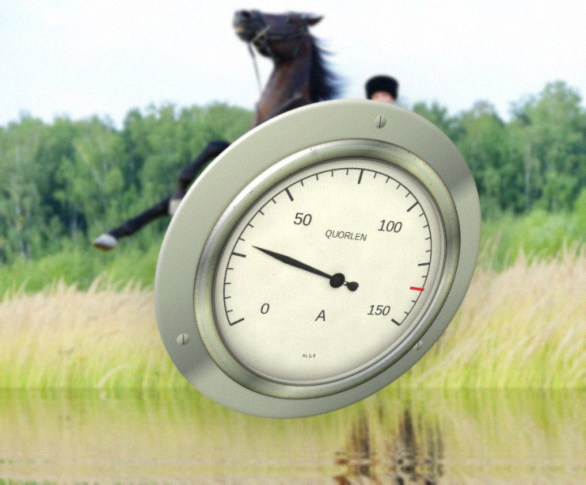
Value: 30; A
